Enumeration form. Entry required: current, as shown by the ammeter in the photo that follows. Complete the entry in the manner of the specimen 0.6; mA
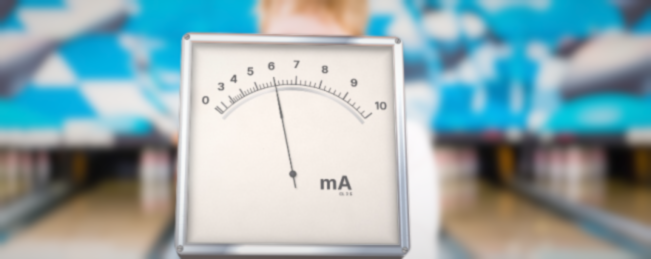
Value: 6; mA
